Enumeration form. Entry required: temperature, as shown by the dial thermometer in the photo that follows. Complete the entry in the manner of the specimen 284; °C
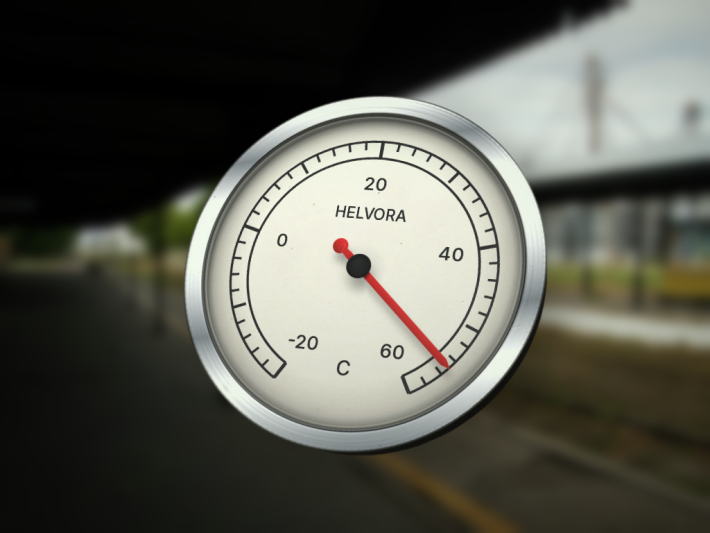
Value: 55; °C
